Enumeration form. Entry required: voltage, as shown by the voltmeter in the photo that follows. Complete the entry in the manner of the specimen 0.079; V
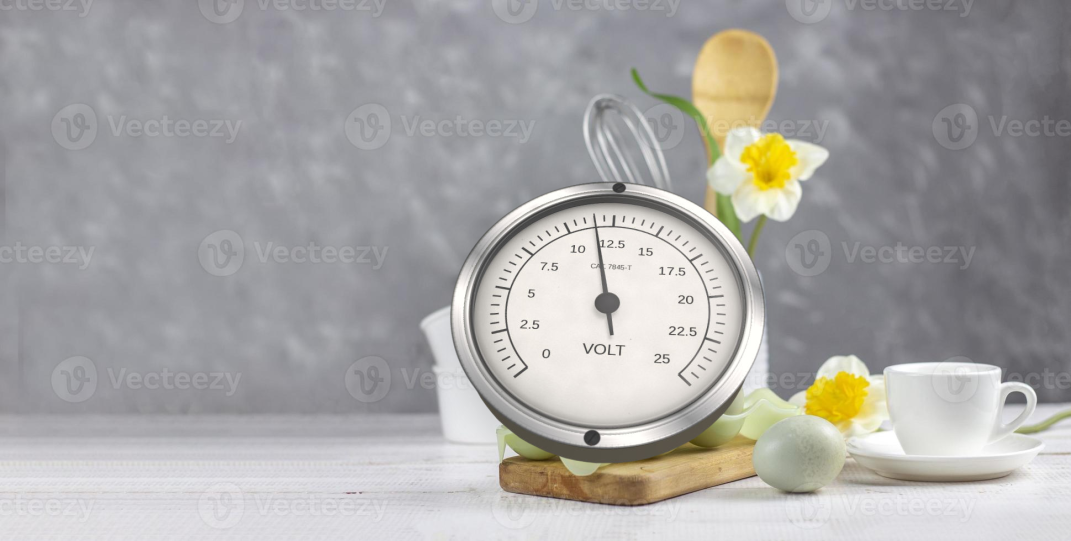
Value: 11.5; V
